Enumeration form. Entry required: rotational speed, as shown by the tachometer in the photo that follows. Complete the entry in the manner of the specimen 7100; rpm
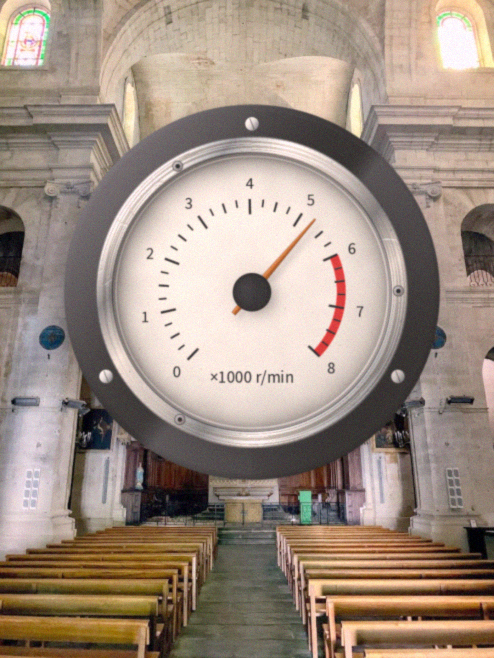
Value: 5250; rpm
